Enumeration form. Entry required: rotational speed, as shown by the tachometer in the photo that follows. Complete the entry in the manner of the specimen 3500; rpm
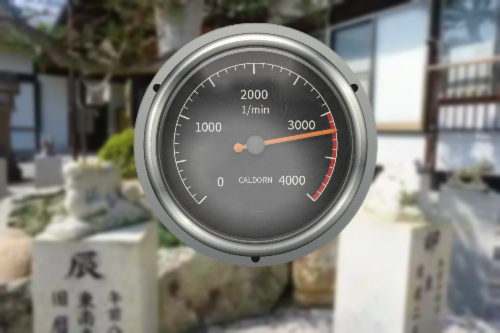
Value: 3200; rpm
